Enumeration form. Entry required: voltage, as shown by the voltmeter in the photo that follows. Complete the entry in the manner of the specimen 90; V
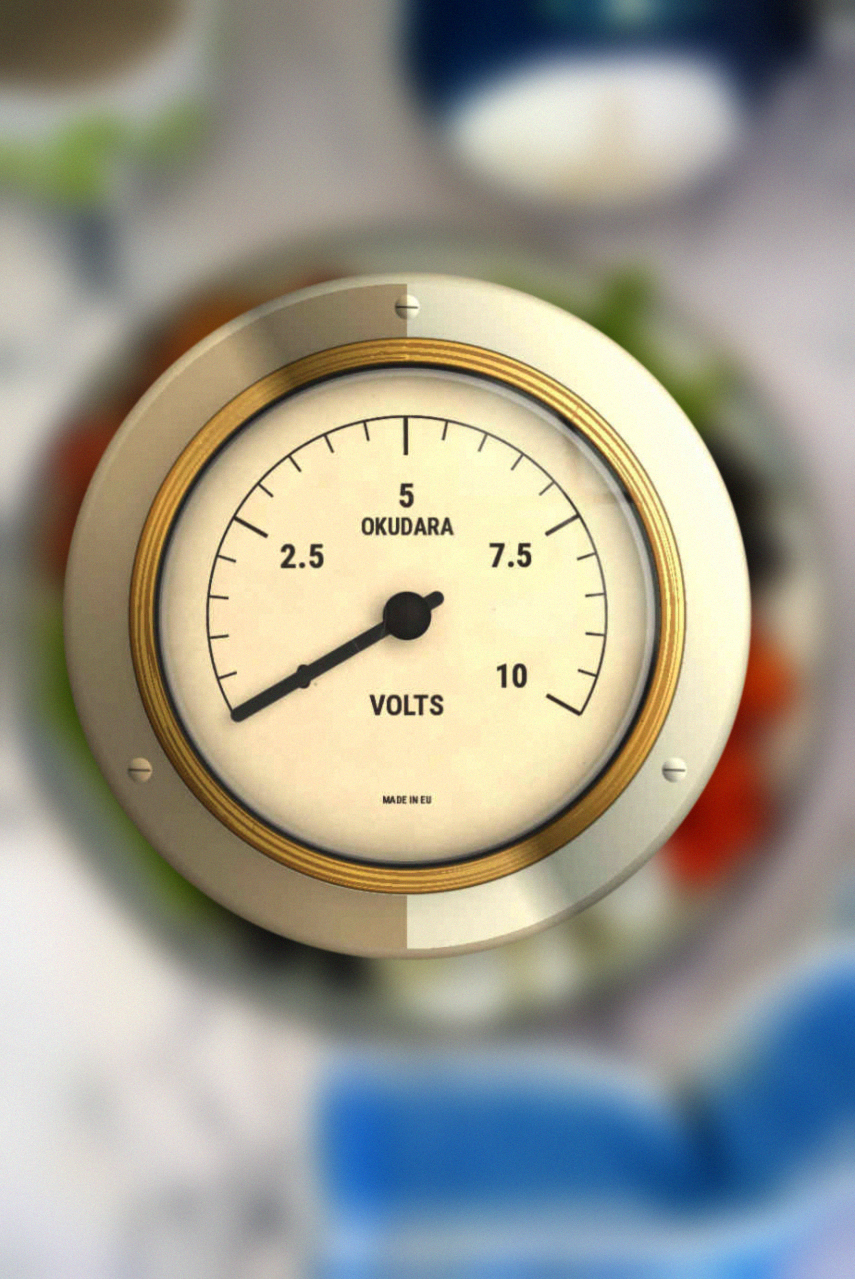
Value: 0; V
